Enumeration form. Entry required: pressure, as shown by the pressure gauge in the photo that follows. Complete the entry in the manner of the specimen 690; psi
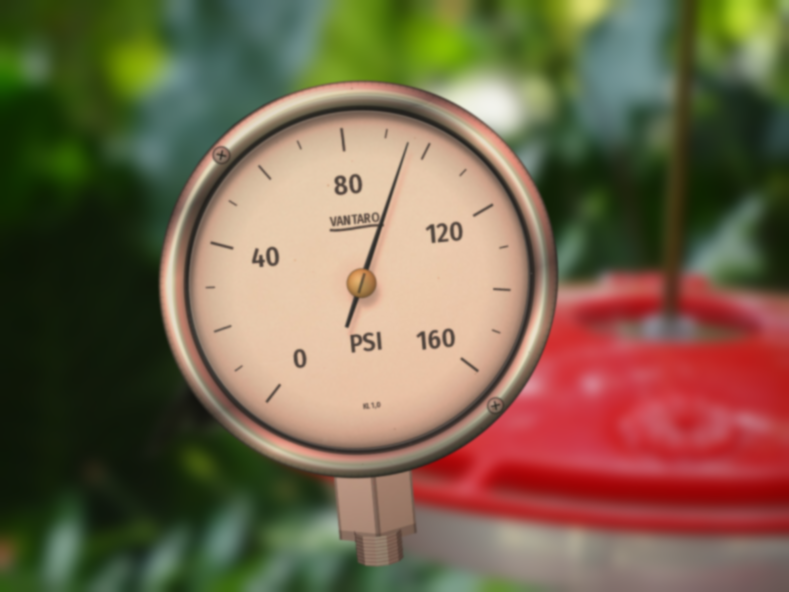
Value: 95; psi
